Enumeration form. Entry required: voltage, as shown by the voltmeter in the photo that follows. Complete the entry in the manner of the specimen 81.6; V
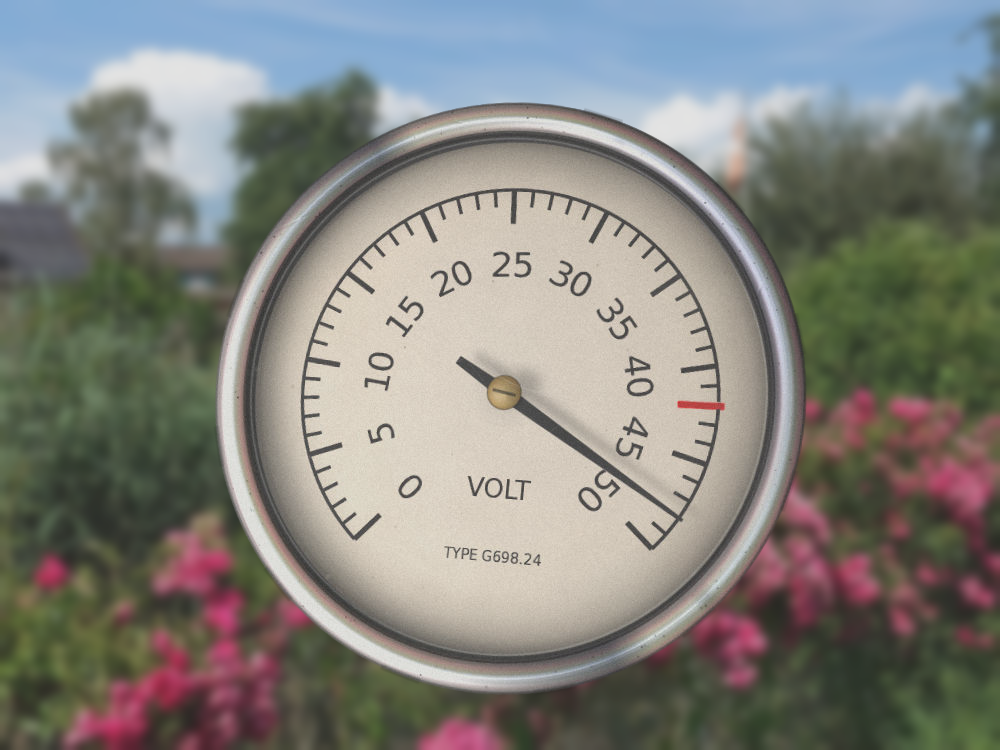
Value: 48; V
